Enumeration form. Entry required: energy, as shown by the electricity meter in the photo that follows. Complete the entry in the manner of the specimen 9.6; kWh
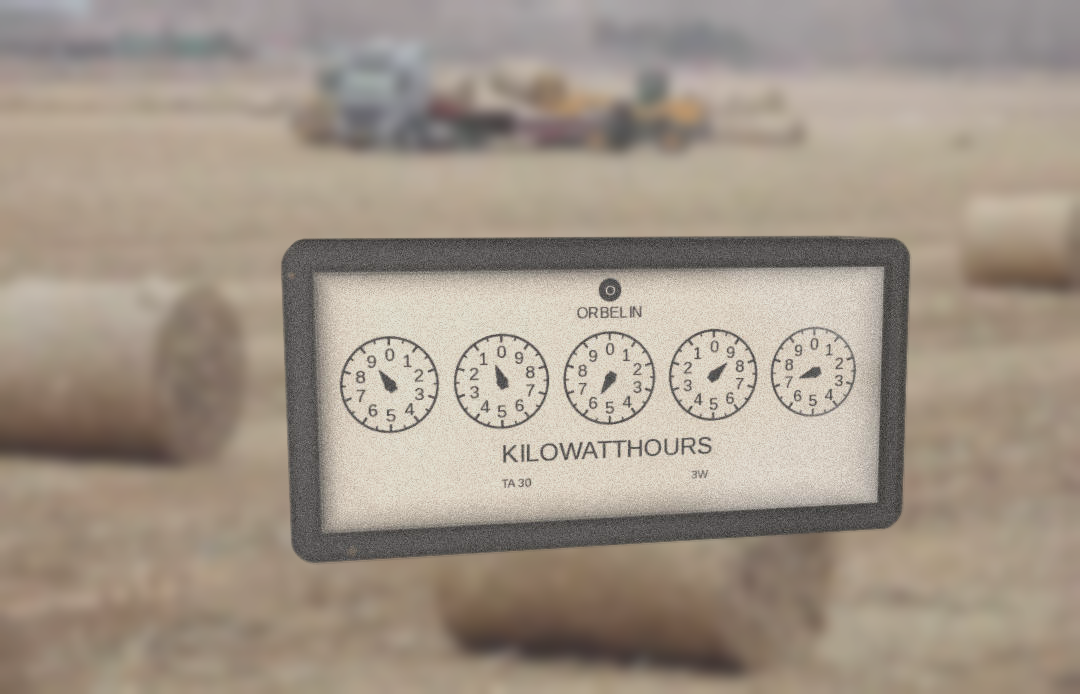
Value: 90587; kWh
